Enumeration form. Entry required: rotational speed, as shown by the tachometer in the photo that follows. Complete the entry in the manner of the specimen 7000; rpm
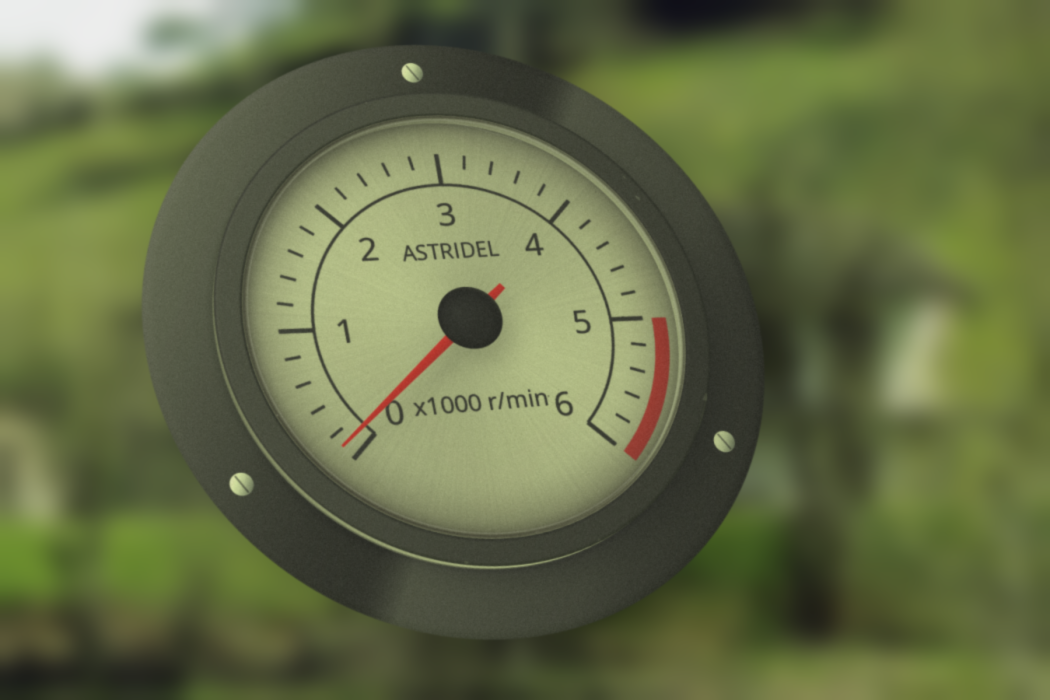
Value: 100; rpm
